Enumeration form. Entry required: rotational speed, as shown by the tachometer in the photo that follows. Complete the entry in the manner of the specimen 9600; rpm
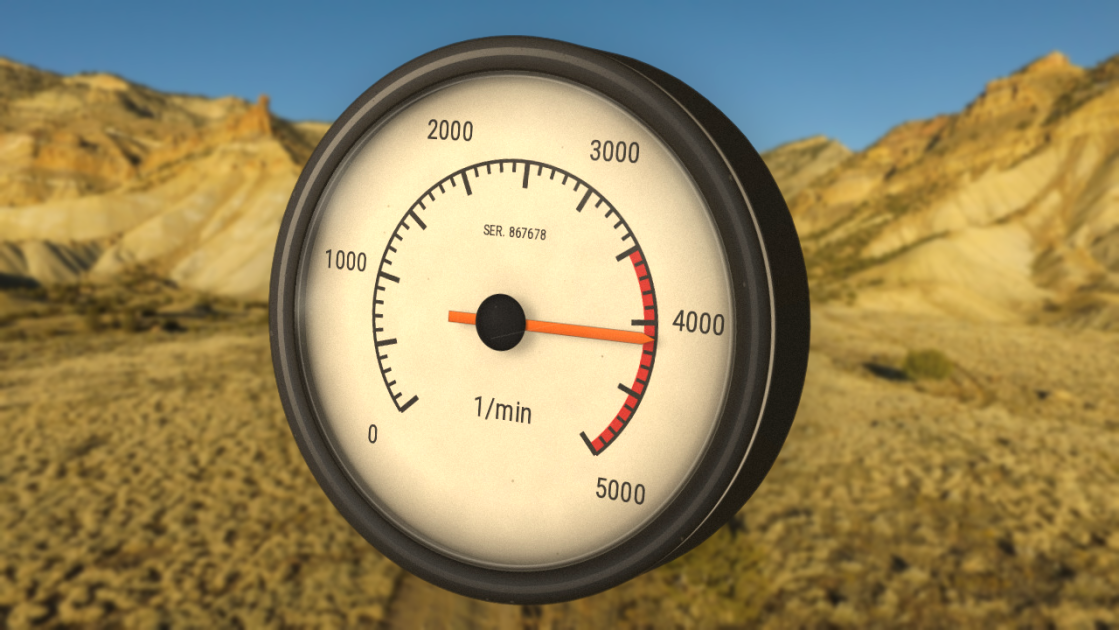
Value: 4100; rpm
